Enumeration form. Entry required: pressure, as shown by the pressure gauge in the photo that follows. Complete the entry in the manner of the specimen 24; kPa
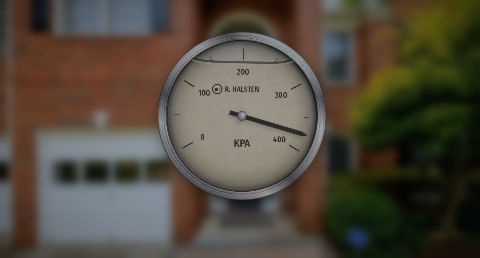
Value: 375; kPa
